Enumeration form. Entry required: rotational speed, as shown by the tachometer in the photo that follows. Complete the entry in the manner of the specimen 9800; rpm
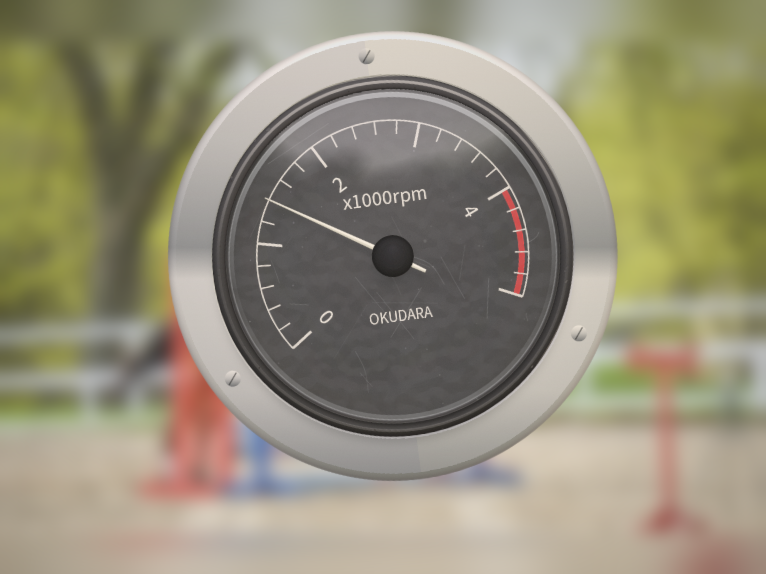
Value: 1400; rpm
